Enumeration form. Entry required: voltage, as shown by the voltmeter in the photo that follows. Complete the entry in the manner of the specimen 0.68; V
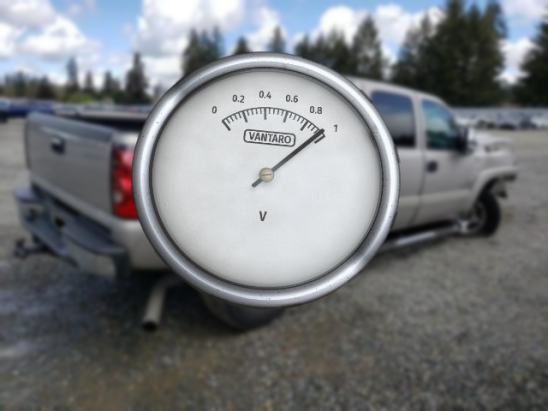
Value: 0.96; V
